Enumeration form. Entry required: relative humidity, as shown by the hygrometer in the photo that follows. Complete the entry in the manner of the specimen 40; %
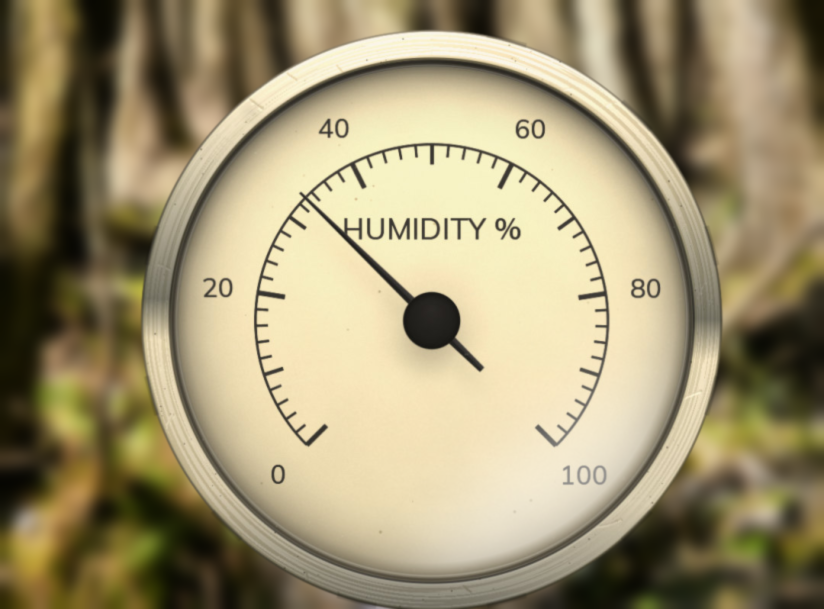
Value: 33; %
